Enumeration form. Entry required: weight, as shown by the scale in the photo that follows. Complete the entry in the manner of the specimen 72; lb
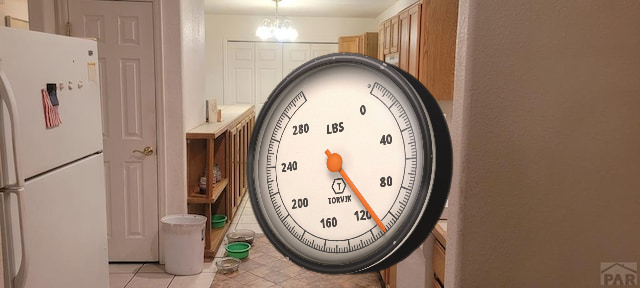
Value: 110; lb
